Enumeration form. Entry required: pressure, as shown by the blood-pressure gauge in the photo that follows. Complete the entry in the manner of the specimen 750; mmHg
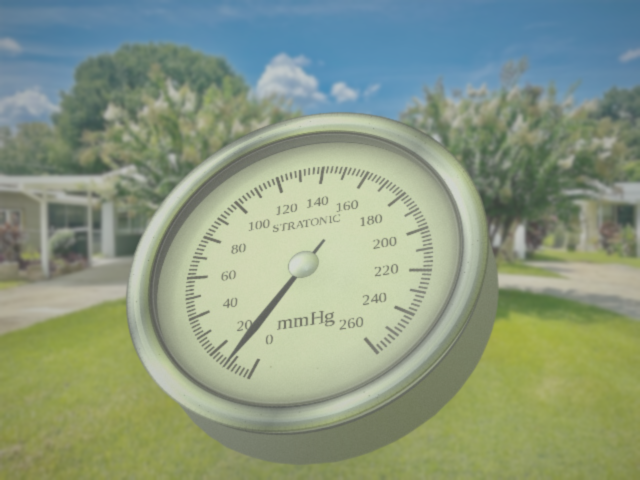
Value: 10; mmHg
